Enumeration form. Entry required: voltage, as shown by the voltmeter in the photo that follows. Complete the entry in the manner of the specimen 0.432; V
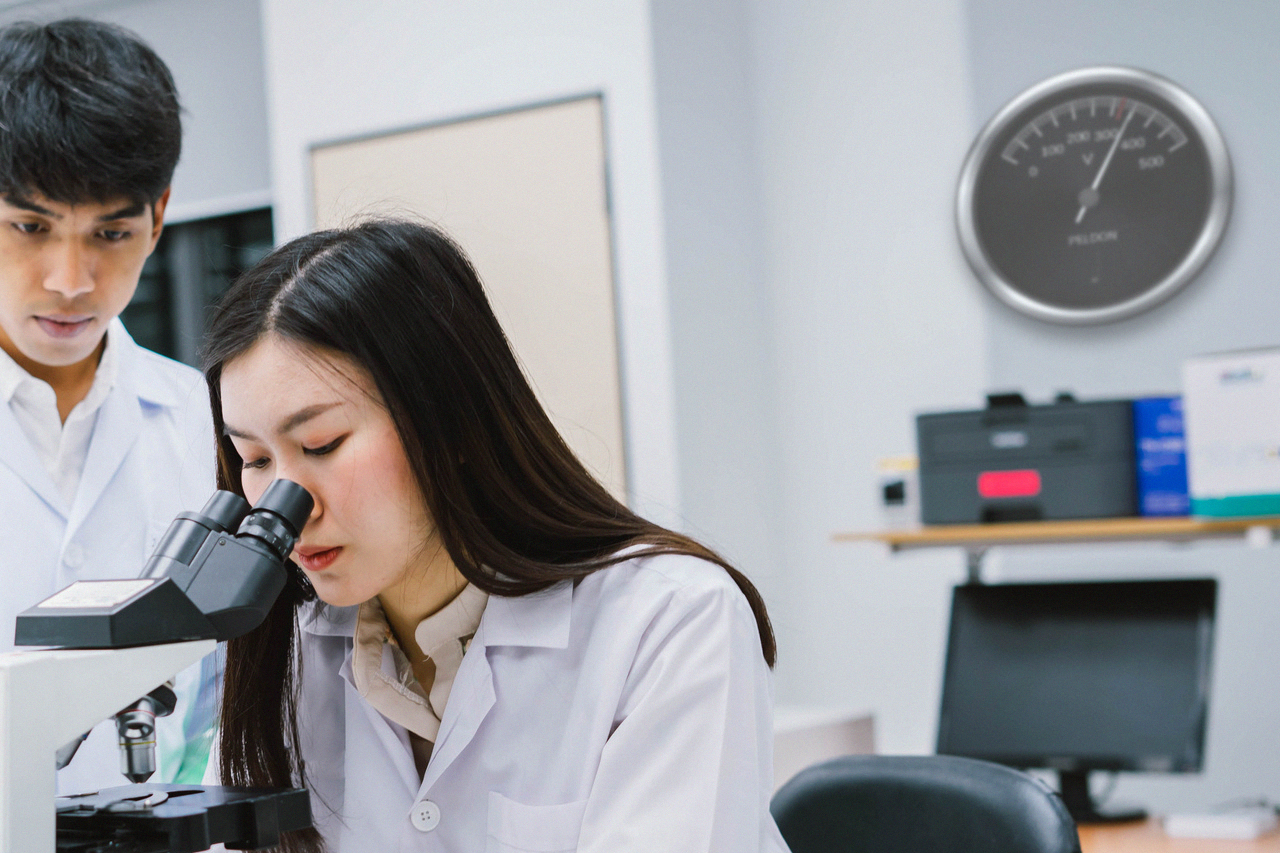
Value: 350; V
